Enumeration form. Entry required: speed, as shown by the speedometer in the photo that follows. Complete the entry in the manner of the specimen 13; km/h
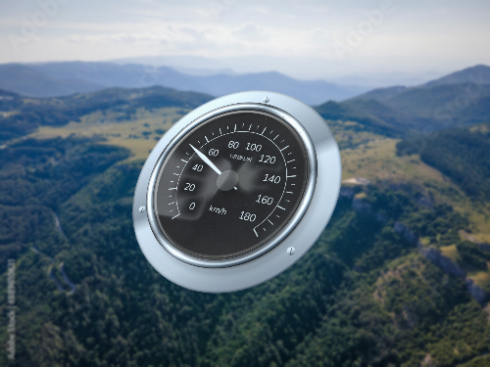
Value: 50; km/h
